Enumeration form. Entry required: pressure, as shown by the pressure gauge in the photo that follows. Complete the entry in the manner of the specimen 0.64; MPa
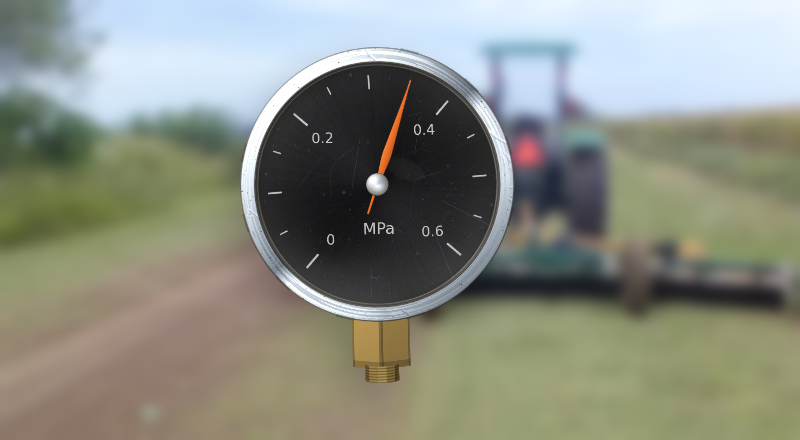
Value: 0.35; MPa
